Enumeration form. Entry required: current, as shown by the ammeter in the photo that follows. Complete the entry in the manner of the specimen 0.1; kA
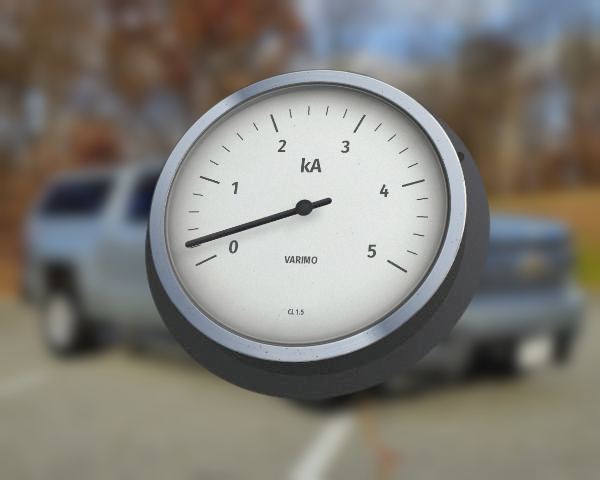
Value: 0.2; kA
